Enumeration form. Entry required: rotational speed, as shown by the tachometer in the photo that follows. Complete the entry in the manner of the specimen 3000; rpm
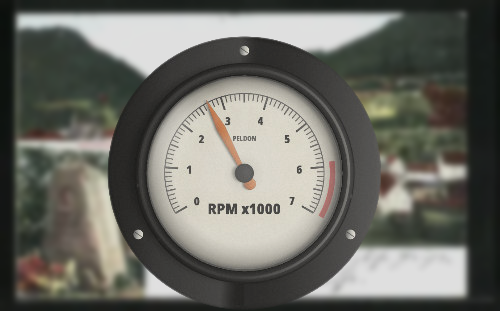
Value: 2700; rpm
